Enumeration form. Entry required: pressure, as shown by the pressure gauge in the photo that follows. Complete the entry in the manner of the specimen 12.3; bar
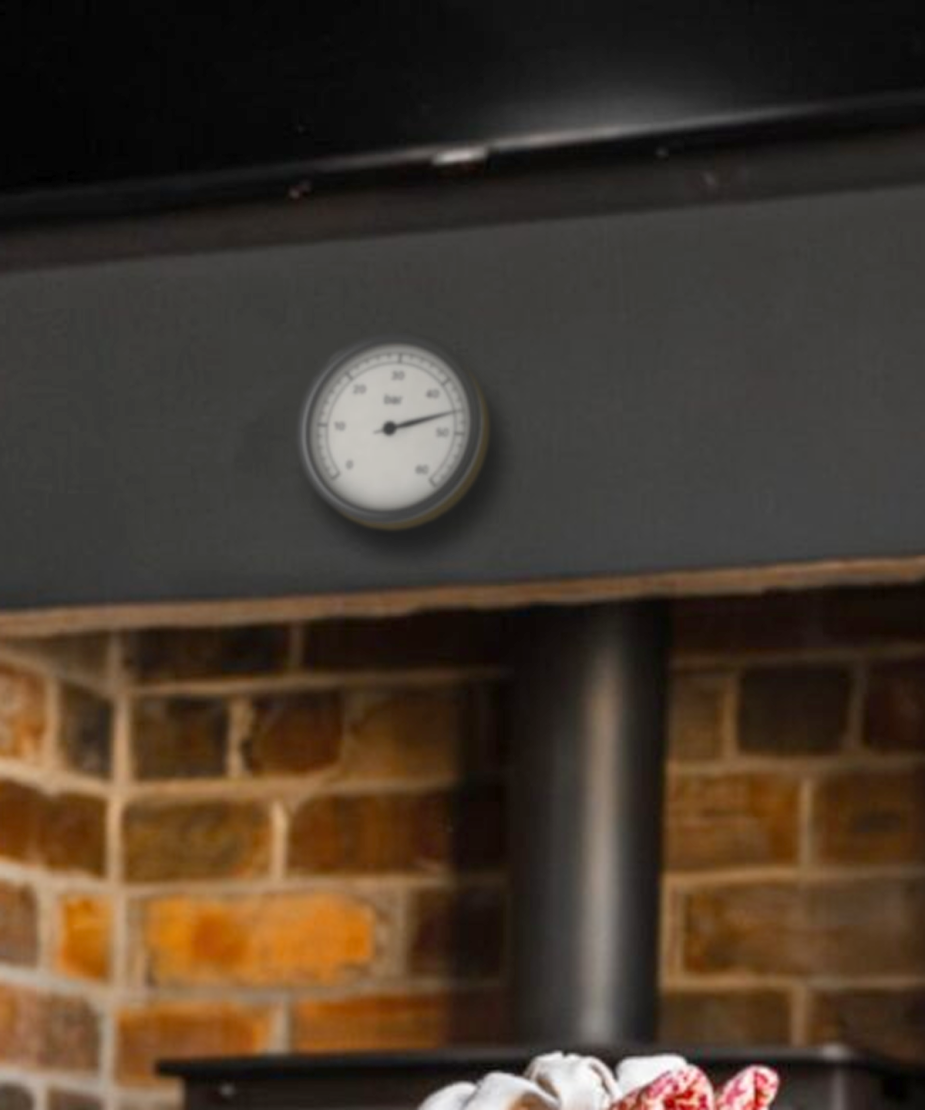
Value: 46; bar
